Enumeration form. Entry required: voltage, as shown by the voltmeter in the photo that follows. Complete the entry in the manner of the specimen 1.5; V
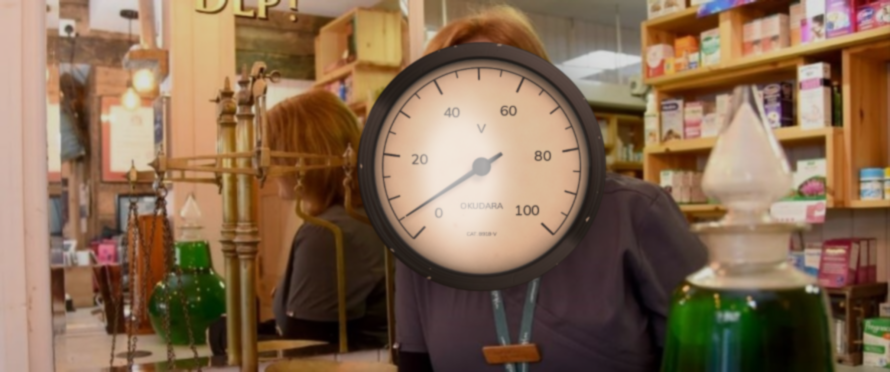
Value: 5; V
